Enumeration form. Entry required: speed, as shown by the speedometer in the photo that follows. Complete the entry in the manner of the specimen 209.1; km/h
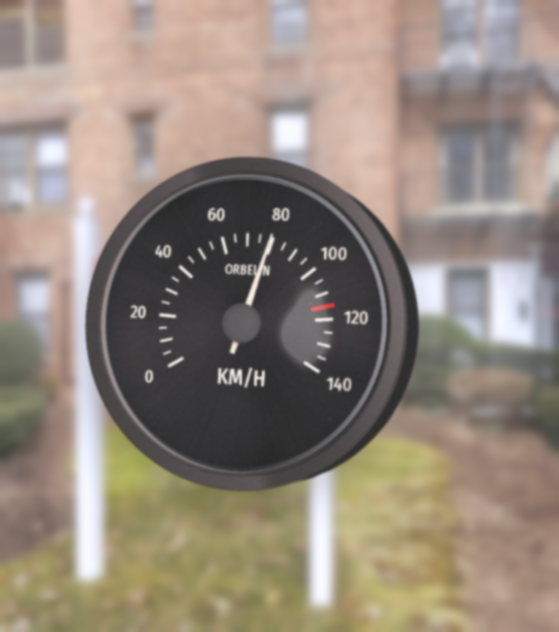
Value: 80; km/h
